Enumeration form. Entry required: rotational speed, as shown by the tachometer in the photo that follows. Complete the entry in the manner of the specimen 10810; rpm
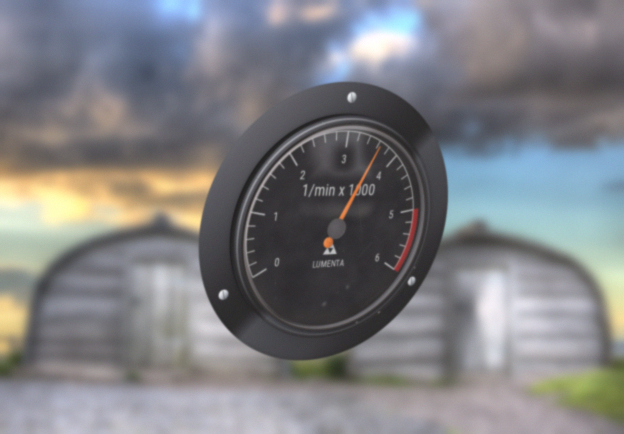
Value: 3600; rpm
